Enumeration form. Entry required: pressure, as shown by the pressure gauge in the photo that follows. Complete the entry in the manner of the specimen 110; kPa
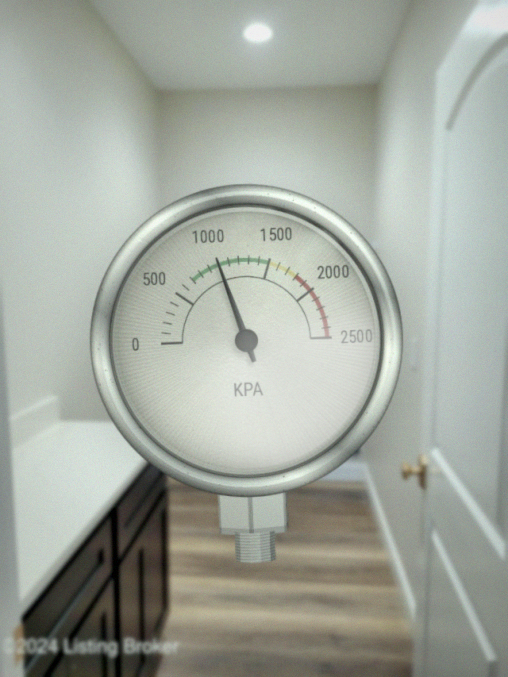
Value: 1000; kPa
